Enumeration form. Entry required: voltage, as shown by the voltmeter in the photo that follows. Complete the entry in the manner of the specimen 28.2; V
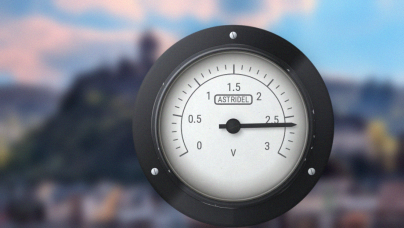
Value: 2.6; V
